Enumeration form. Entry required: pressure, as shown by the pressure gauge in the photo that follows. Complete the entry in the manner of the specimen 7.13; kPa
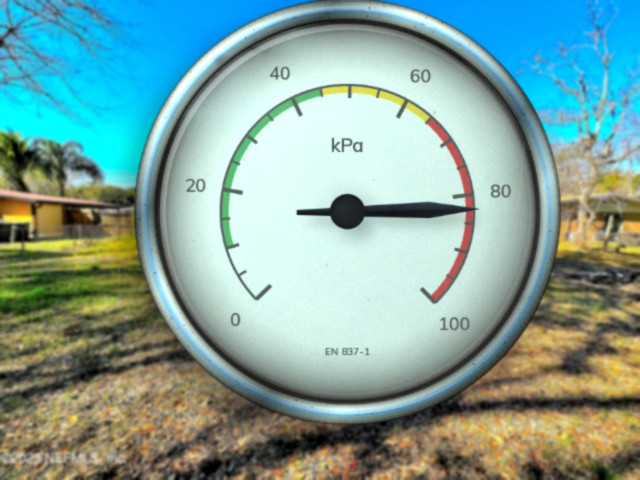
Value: 82.5; kPa
